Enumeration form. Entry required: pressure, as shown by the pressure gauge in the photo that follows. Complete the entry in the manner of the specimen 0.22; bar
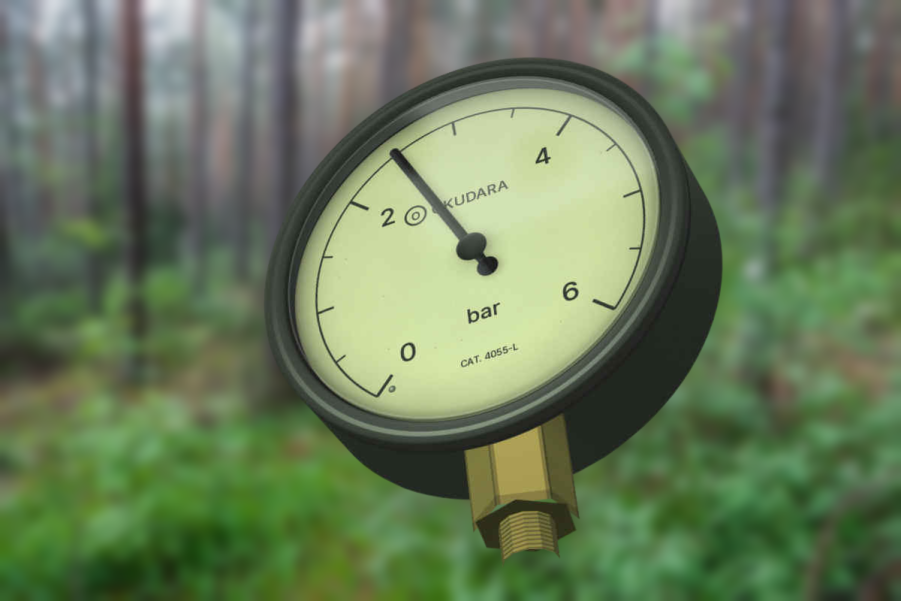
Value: 2.5; bar
